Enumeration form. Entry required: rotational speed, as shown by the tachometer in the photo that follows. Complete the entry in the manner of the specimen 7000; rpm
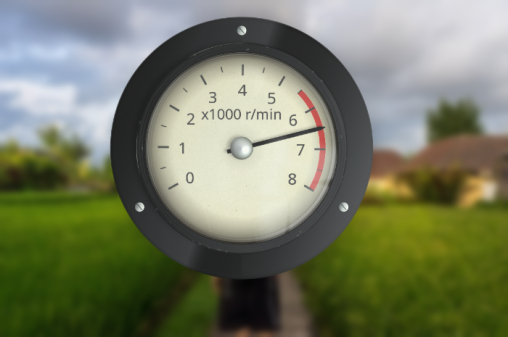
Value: 6500; rpm
